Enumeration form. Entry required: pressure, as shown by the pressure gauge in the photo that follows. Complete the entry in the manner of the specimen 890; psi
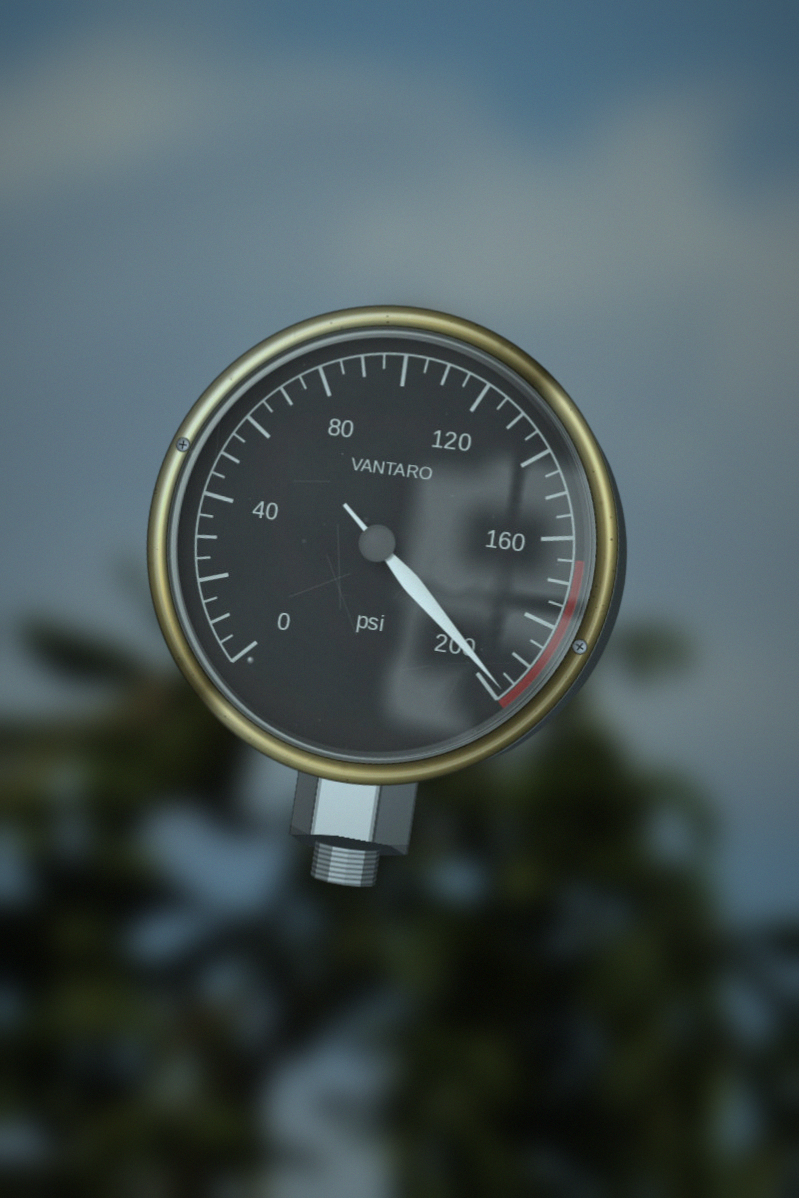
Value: 197.5; psi
